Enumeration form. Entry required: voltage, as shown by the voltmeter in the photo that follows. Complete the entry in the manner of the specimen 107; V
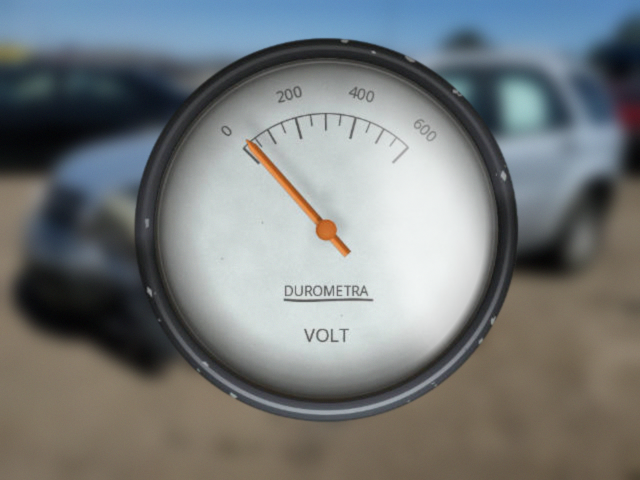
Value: 25; V
